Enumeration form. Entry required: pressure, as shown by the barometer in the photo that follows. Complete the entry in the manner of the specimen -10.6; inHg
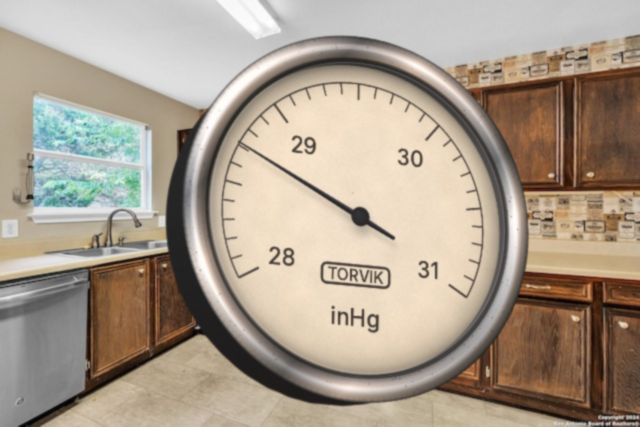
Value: 28.7; inHg
